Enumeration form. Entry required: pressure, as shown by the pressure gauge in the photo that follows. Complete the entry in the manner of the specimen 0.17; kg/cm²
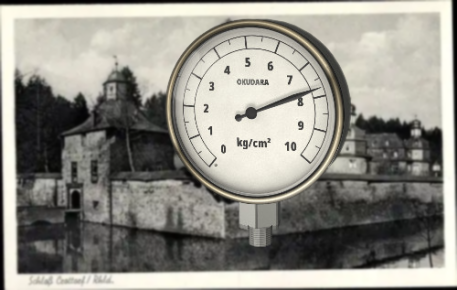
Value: 7.75; kg/cm²
